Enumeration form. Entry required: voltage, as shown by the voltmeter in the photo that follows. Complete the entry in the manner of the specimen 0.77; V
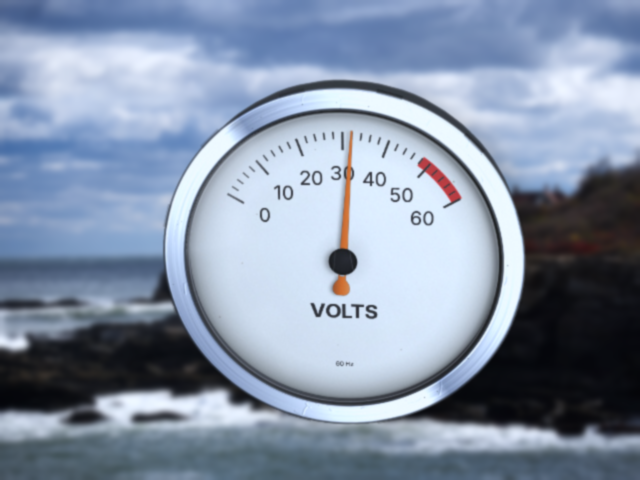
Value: 32; V
